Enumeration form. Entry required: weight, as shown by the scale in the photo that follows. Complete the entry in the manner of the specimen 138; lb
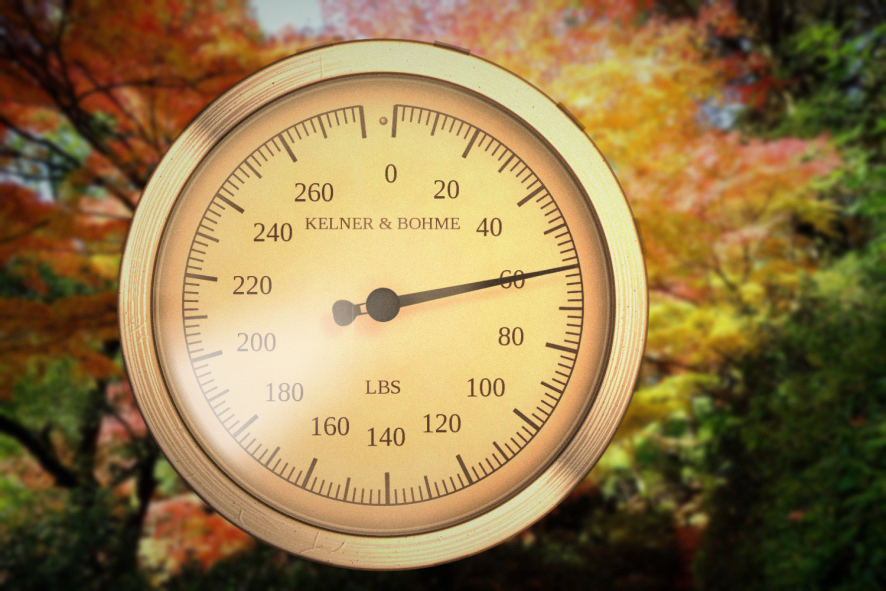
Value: 60; lb
